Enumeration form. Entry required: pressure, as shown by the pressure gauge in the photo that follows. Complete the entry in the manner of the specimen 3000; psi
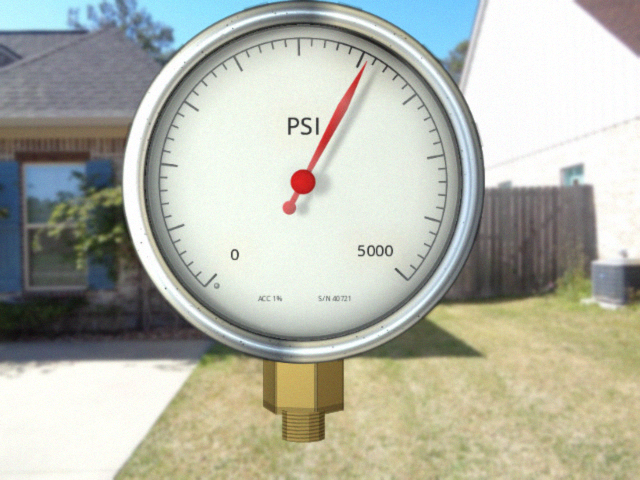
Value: 3050; psi
